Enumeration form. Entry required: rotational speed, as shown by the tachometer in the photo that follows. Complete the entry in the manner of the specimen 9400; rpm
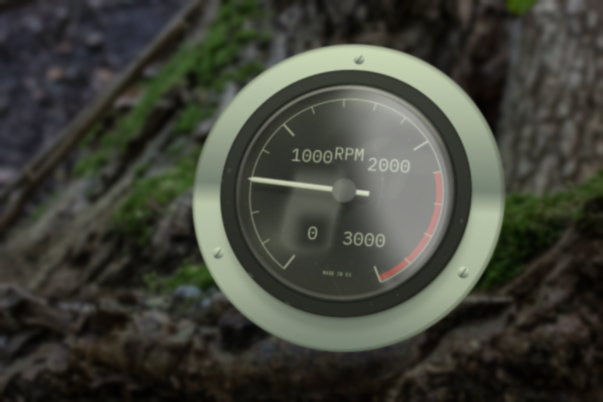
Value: 600; rpm
